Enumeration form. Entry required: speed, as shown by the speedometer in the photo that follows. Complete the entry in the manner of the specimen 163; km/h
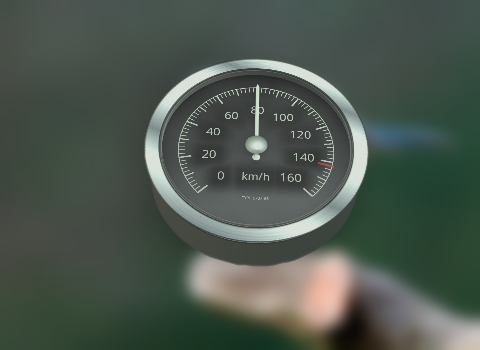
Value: 80; km/h
